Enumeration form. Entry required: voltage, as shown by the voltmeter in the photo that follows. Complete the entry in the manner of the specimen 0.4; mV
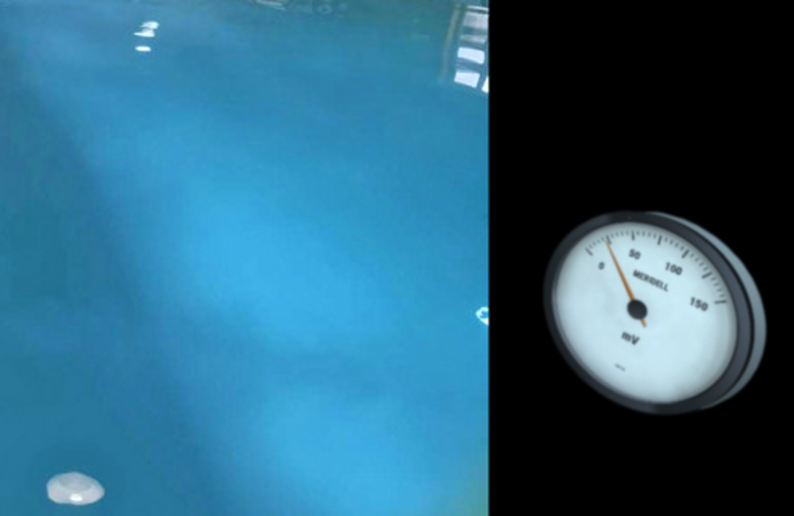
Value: 25; mV
